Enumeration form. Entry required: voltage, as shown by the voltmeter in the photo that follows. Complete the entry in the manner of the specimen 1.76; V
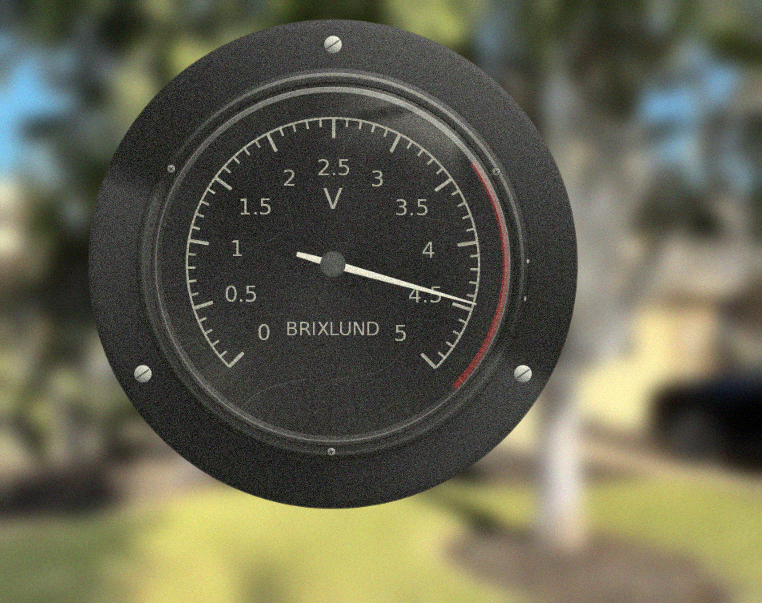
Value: 4.45; V
